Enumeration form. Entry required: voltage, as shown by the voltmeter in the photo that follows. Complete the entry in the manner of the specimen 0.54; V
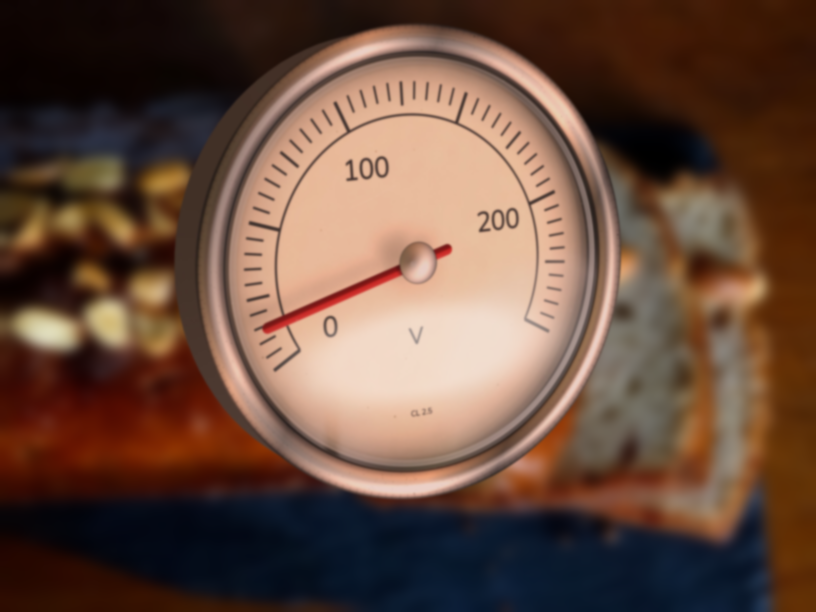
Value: 15; V
